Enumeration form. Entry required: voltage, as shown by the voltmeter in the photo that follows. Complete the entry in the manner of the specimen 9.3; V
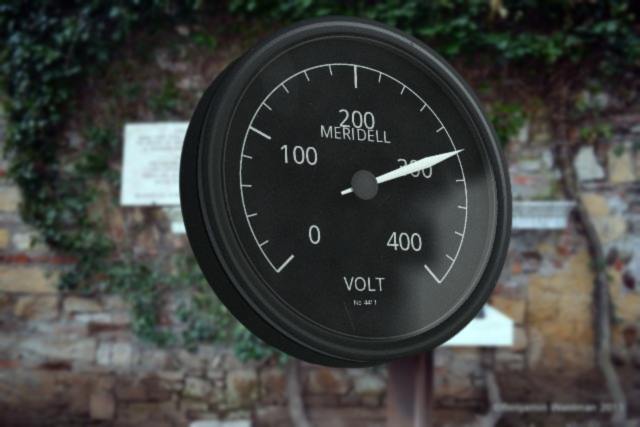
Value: 300; V
